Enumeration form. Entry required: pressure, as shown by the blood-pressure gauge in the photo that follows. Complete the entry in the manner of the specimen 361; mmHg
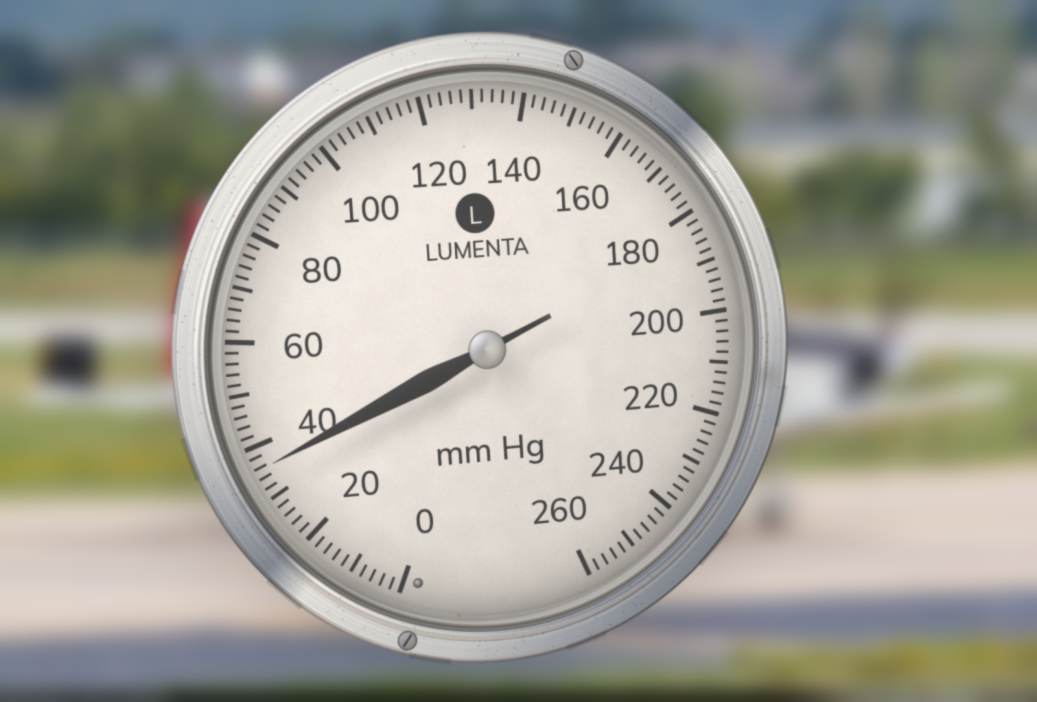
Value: 36; mmHg
